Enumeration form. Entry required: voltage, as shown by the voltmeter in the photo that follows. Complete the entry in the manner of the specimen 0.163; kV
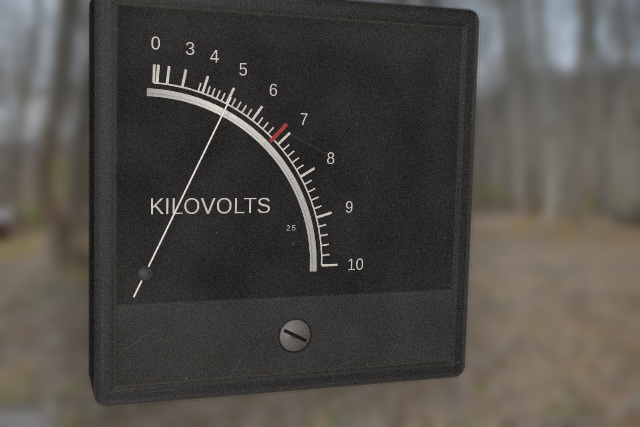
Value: 5; kV
